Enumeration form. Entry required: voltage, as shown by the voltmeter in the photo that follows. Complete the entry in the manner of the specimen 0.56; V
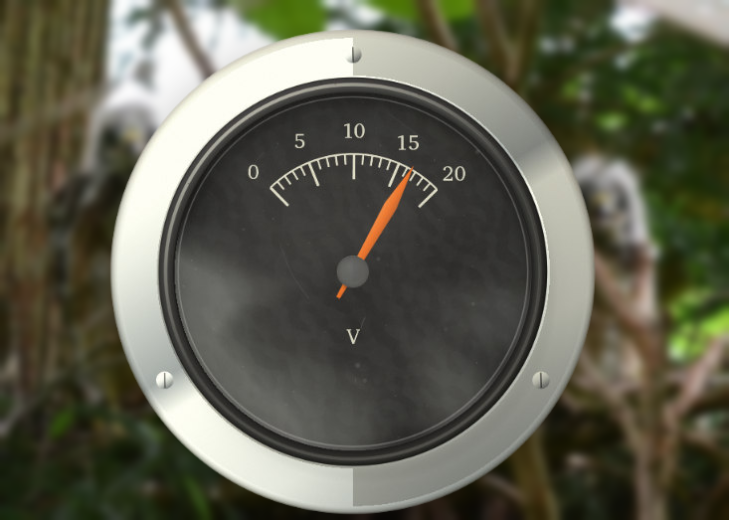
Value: 16.5; V
